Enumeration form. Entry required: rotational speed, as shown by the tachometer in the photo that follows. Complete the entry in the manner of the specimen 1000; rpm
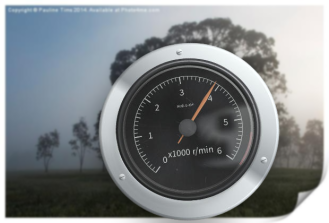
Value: 3900; rpm
